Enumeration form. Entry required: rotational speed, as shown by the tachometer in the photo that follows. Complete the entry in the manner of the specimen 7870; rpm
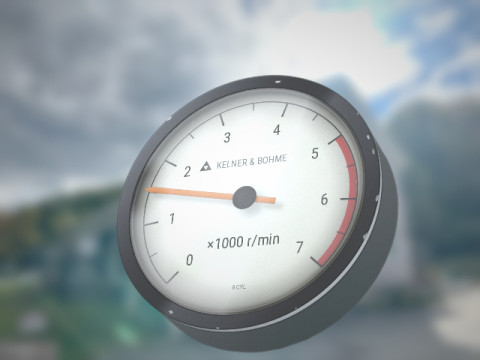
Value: 1500; rpm
